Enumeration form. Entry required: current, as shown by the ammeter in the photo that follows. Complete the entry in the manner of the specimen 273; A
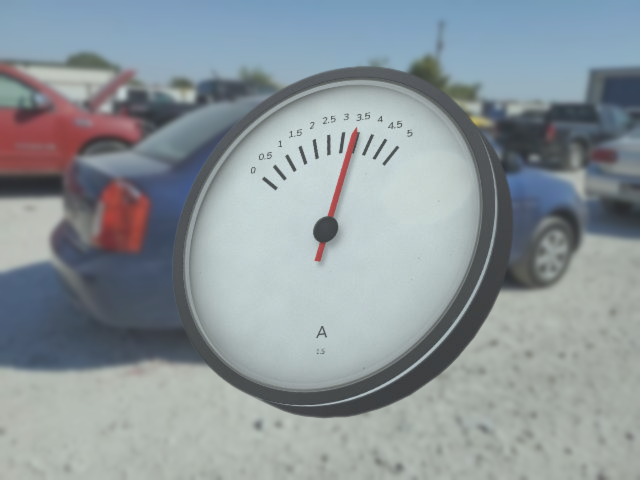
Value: 3.5; A
